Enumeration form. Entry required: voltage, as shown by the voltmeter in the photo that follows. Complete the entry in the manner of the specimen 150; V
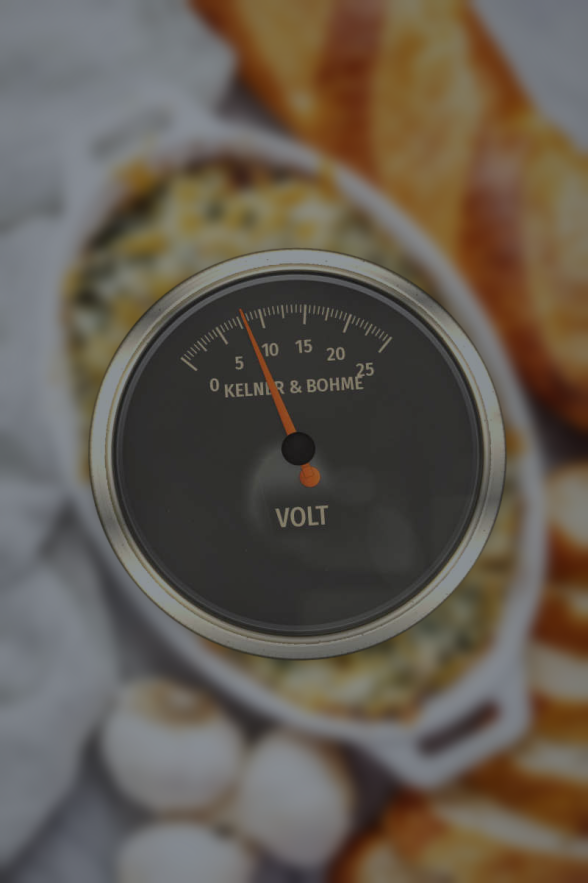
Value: 8; V
